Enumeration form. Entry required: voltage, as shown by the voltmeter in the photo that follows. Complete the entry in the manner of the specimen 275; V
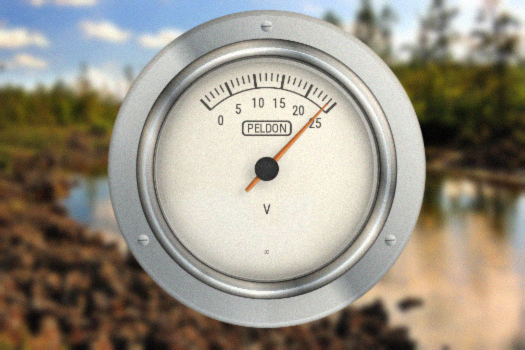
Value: 24; V
